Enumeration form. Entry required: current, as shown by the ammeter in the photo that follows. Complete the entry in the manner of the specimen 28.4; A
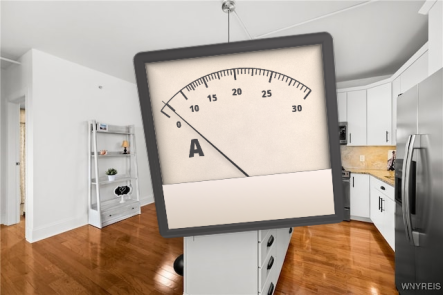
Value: 5; A
